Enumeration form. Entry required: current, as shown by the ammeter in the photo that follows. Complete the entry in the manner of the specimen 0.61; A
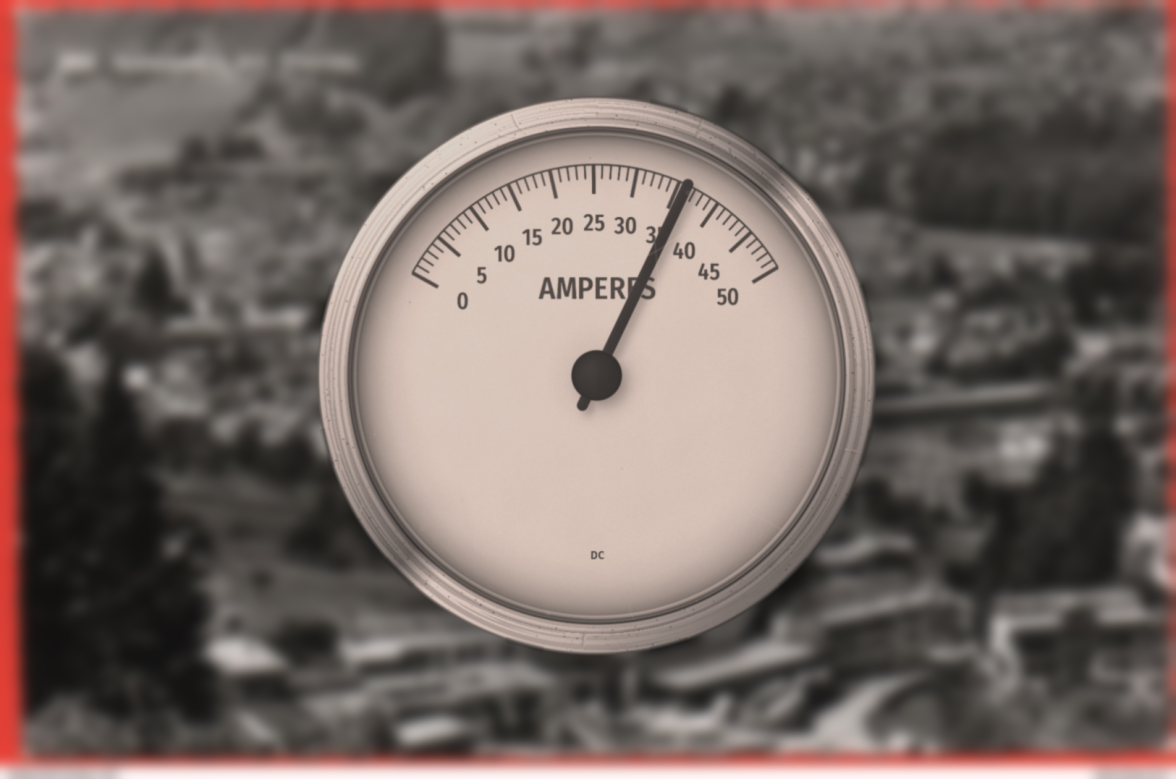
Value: 36; A
